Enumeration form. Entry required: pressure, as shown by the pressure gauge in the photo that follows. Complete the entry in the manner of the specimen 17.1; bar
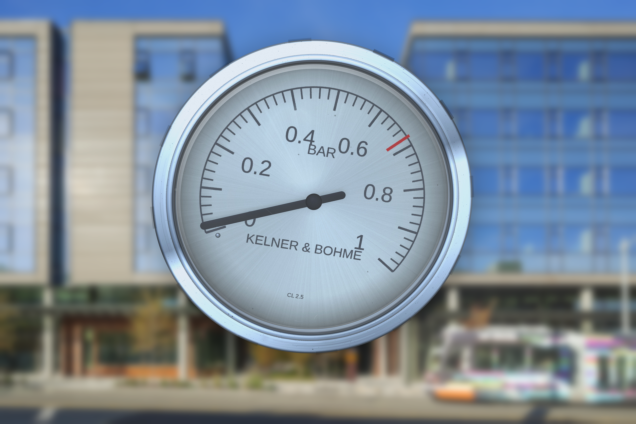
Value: 0.02; bar
